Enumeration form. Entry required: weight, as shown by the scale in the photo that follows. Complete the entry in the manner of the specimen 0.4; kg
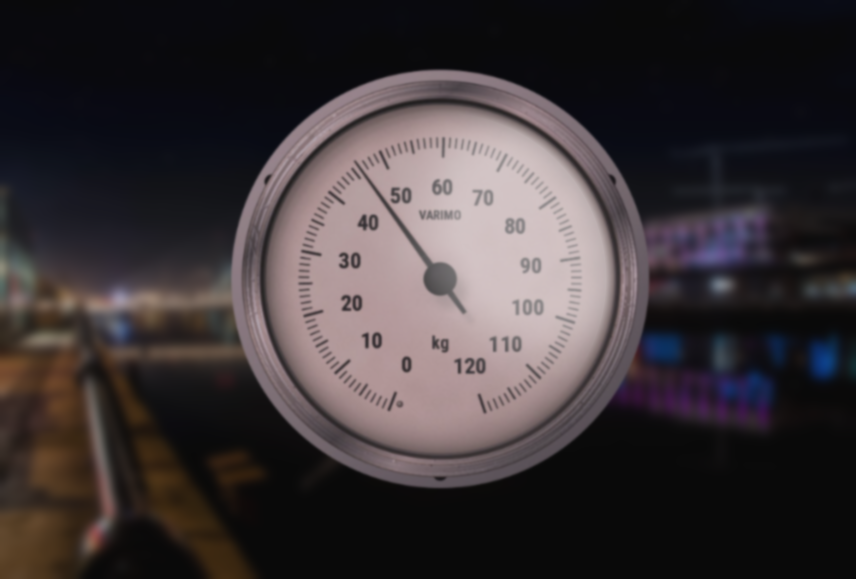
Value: 46; kg
